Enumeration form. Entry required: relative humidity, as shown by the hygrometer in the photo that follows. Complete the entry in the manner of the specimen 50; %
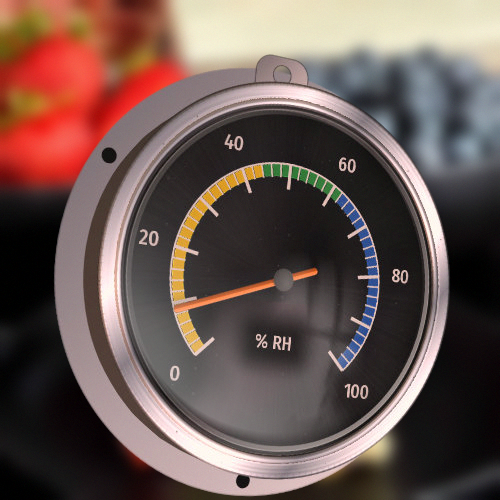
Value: 9; %
